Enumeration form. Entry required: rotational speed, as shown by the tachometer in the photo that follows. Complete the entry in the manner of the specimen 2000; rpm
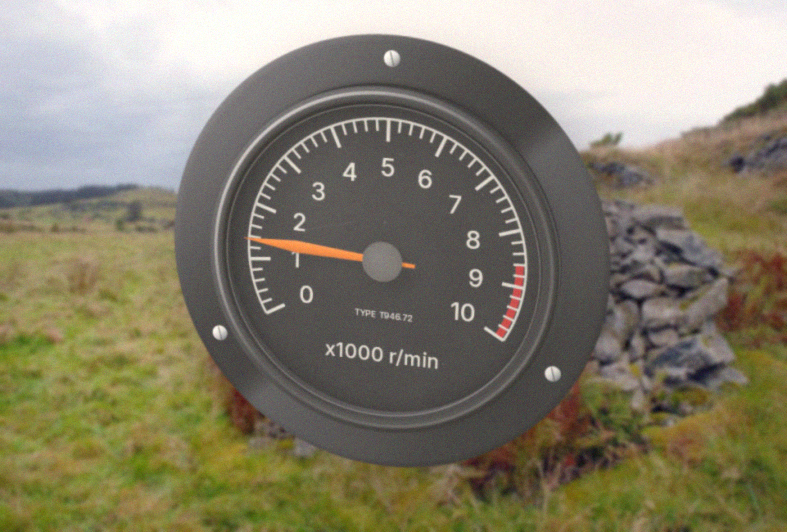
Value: 1400; rpm
